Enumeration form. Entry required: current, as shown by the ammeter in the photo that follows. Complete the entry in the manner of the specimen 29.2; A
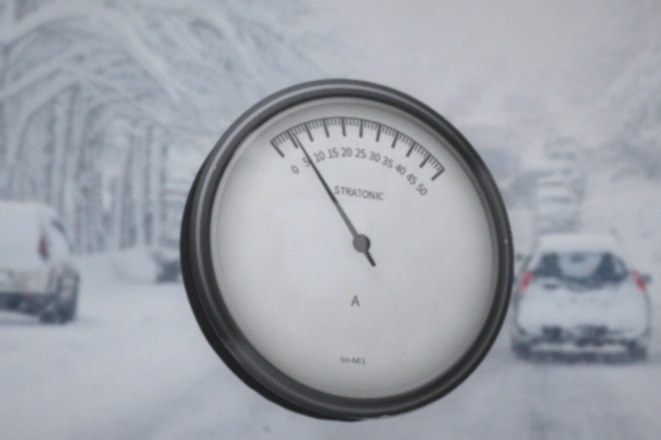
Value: 5; A
